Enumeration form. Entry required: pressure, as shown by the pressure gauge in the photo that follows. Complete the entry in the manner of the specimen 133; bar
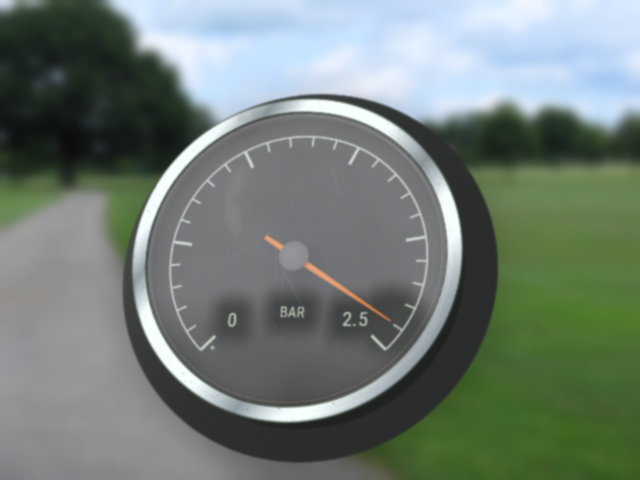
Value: 2.4; bar
